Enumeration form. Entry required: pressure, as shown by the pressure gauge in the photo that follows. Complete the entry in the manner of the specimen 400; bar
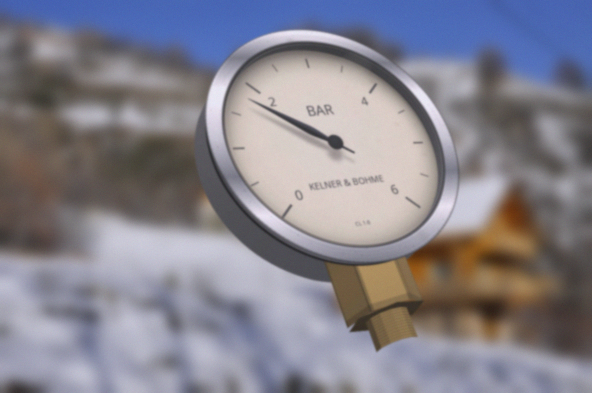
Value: 1.75; bar
